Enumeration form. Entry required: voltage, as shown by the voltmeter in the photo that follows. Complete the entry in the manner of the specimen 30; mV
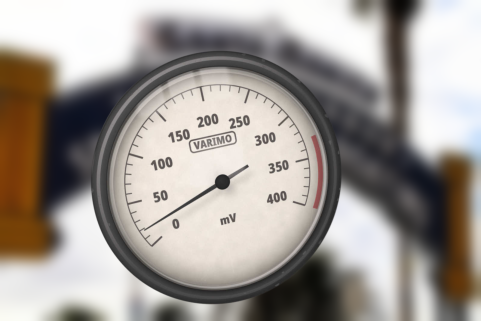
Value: 20; mV
